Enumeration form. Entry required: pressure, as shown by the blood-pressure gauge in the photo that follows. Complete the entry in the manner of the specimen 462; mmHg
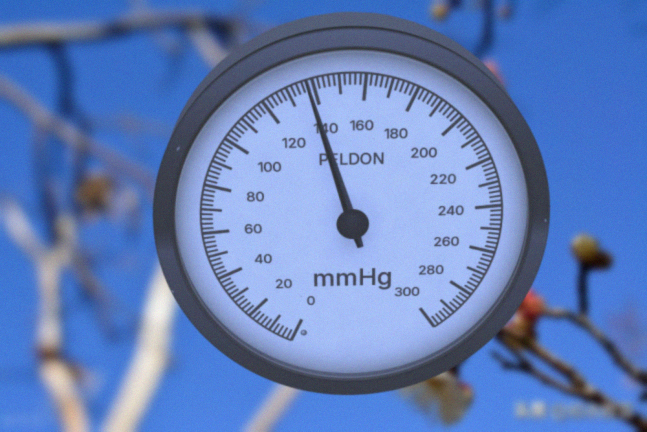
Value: 138; mmHg
